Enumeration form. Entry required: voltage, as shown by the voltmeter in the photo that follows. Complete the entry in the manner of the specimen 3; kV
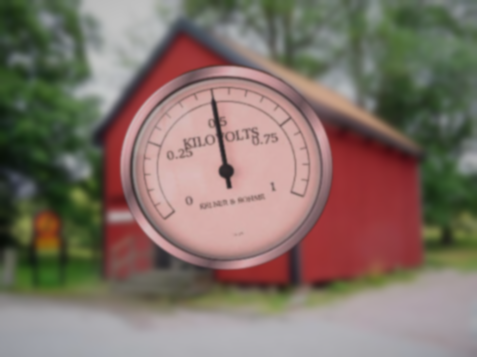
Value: 0.5; kV
